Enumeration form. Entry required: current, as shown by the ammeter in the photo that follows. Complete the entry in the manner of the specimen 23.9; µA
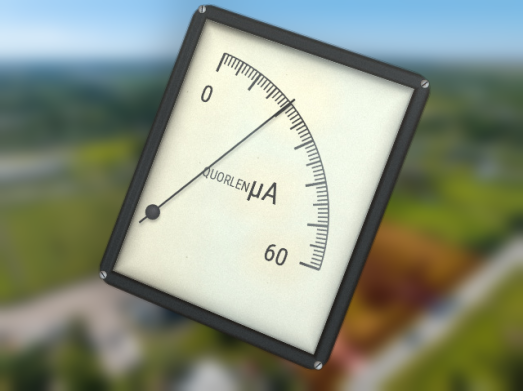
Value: 20; µA
